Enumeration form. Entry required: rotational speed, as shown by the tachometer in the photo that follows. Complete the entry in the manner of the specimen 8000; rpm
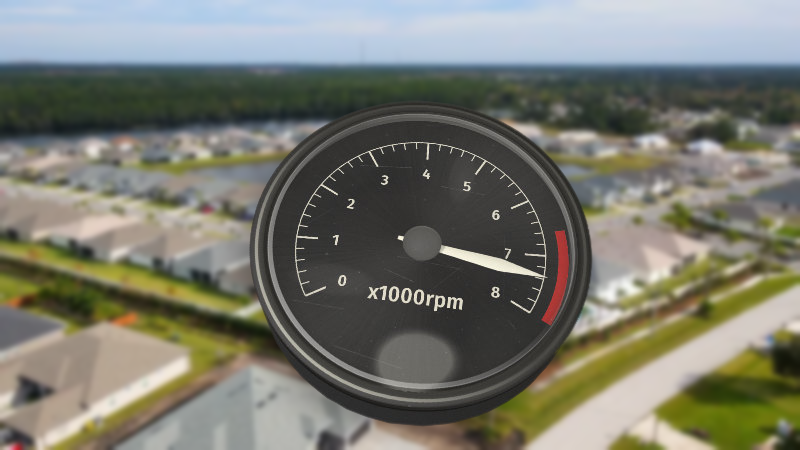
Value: 7400; rpm
